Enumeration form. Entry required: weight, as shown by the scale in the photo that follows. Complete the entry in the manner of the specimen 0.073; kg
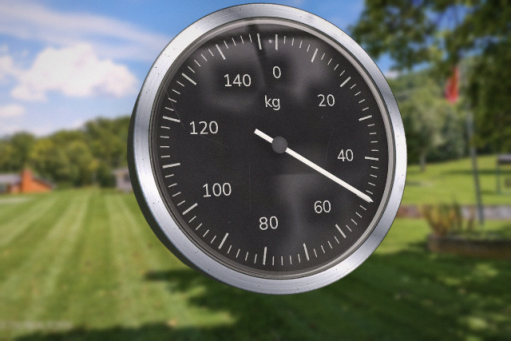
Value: 50; kg
